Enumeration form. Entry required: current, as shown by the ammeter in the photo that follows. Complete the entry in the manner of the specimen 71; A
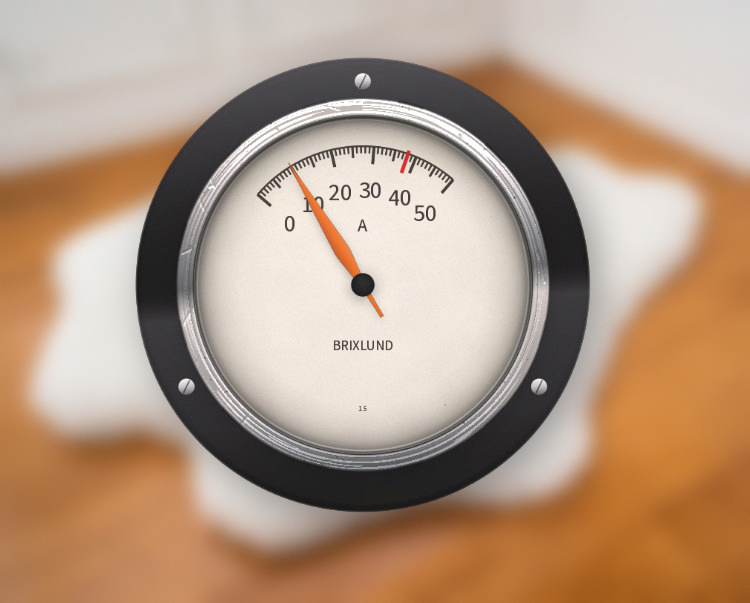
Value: 10; A
